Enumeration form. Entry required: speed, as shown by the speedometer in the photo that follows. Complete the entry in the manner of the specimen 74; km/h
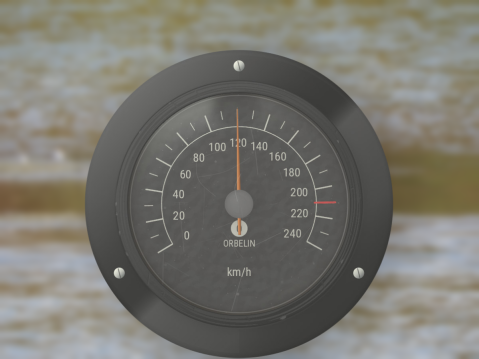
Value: 120; km/h
